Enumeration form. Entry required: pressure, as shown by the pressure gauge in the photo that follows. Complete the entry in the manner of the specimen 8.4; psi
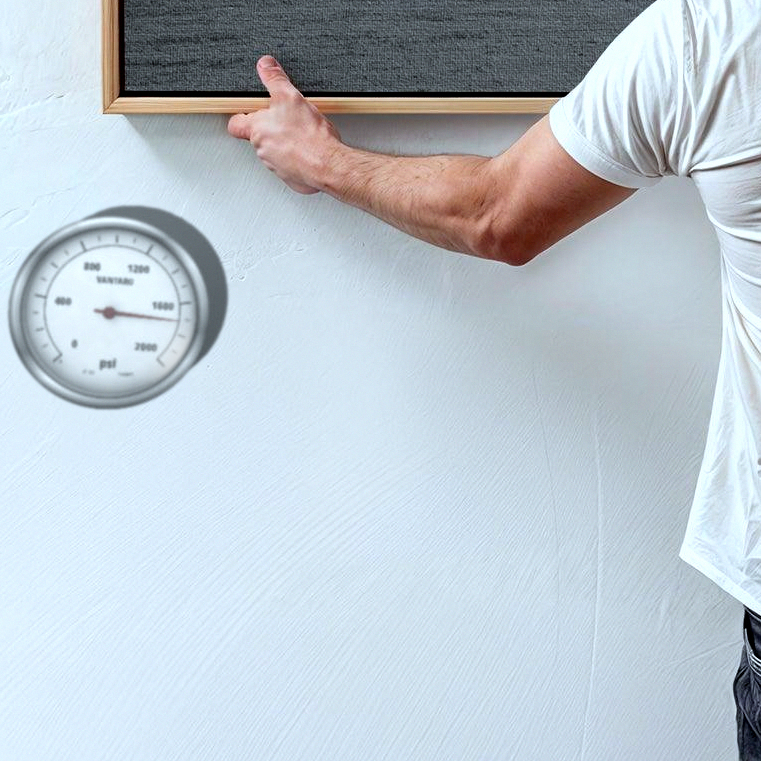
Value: 1700; psi
